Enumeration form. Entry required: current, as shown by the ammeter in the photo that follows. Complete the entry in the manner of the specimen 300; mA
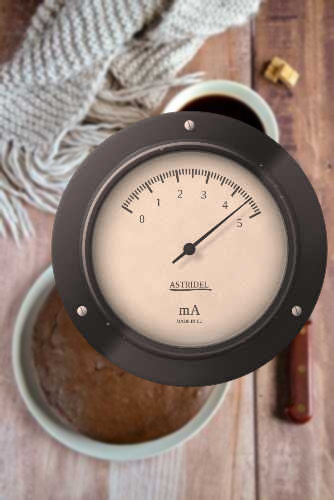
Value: 4.5; mA
